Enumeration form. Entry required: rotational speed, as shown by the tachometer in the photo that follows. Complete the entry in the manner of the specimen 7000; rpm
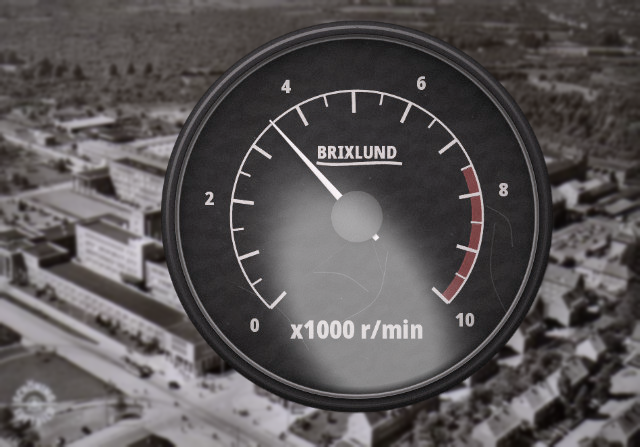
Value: 3500; rpm
